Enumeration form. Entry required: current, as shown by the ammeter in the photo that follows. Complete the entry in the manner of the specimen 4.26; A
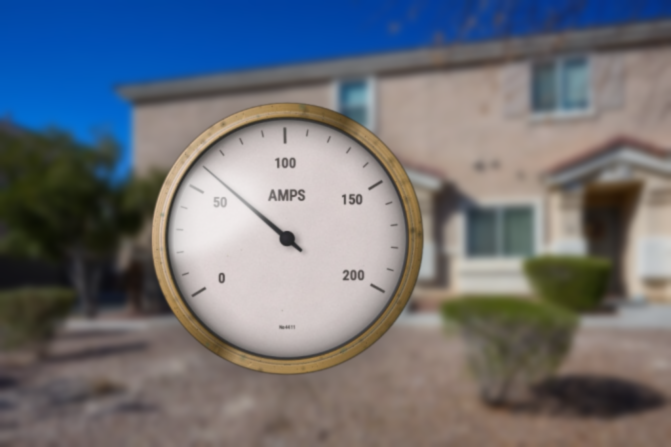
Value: 60; A
